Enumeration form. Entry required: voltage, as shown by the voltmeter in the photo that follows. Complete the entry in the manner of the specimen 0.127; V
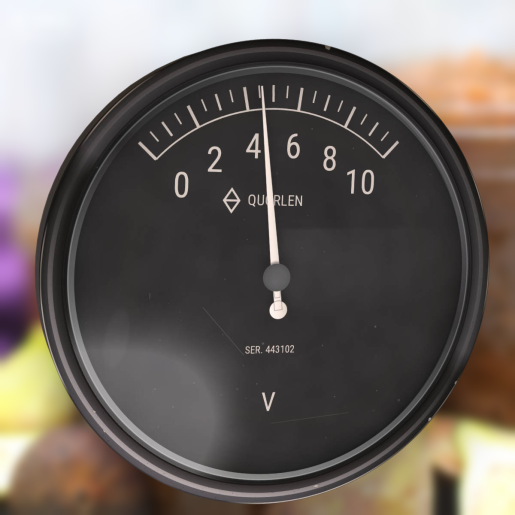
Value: 4.5; V
